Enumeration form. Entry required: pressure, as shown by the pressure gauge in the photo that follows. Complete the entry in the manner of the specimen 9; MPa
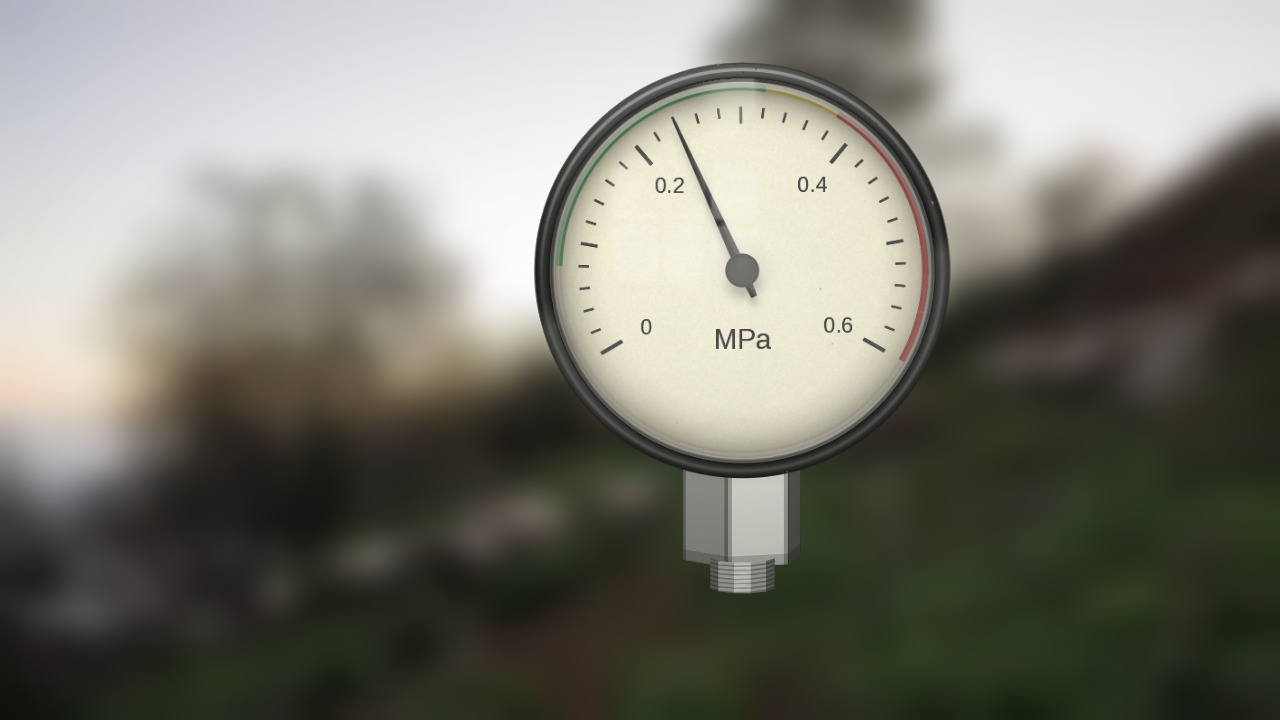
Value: 0.24; MPa
